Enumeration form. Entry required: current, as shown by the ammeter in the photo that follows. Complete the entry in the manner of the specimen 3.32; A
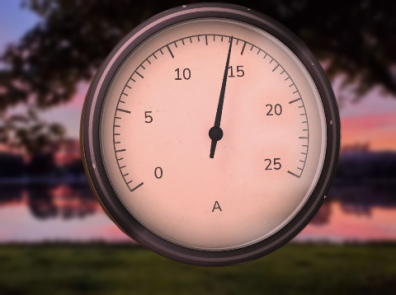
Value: 14; A
